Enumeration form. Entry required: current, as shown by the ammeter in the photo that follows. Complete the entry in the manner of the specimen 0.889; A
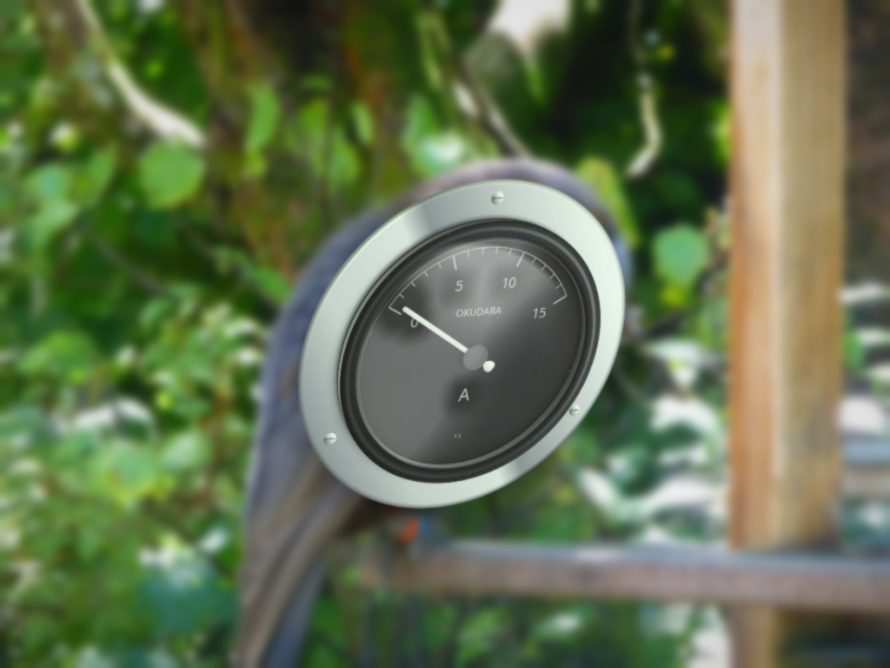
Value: 0.5; A
